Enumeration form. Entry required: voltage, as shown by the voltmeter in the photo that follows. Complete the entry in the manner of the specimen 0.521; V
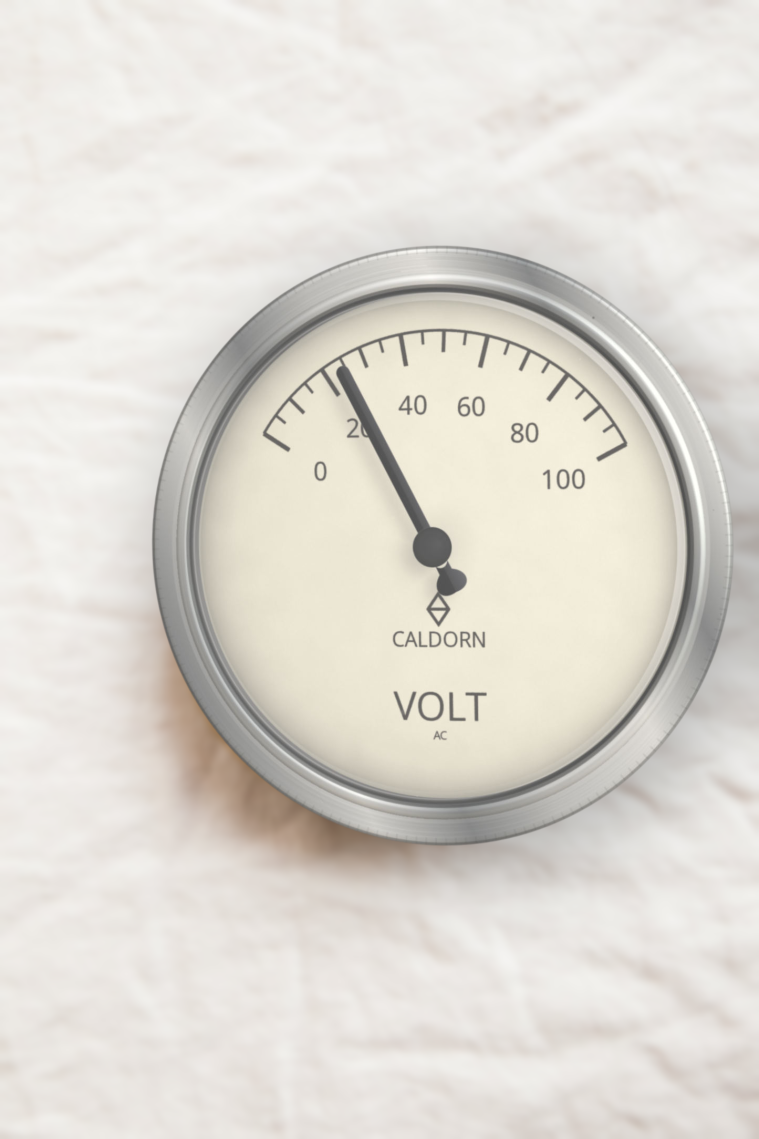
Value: 25; V
